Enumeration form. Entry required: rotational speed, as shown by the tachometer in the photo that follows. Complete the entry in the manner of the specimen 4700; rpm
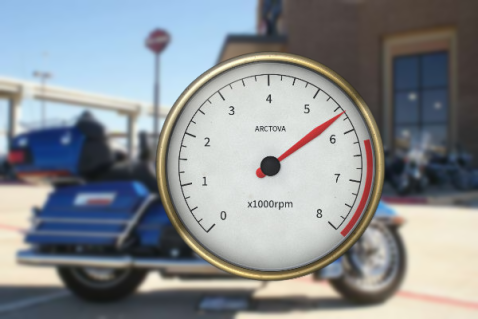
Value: 5625; rpm
